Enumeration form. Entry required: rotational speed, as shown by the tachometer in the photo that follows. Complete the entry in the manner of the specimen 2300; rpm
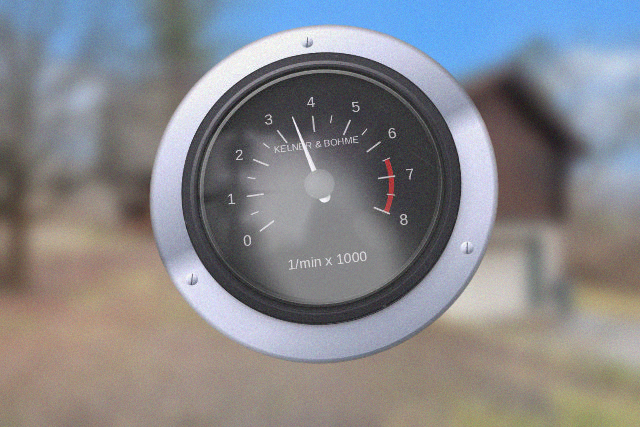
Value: 3500; rpm
